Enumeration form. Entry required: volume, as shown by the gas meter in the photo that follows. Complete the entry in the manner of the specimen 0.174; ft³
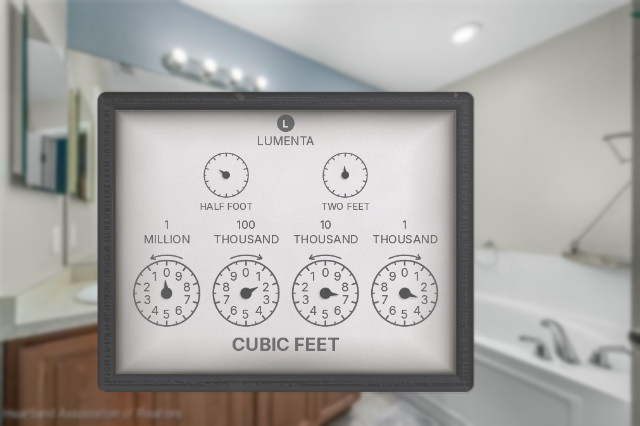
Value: 17300; ft³
